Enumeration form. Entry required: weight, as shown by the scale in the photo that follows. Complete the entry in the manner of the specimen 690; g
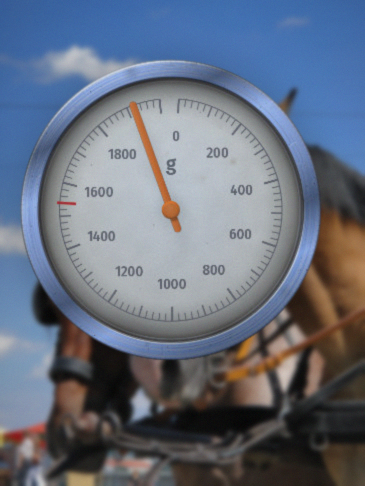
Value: 1920; g
